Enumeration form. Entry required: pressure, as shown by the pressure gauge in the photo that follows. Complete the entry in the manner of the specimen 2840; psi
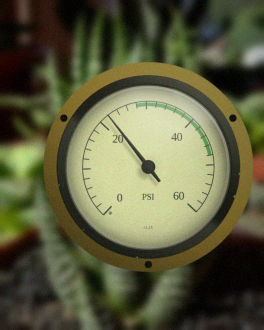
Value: 22; psi
